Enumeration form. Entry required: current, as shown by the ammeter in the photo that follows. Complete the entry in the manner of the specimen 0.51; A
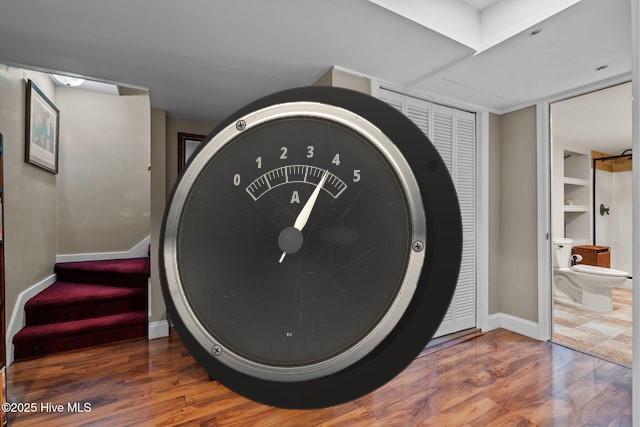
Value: 4; A
